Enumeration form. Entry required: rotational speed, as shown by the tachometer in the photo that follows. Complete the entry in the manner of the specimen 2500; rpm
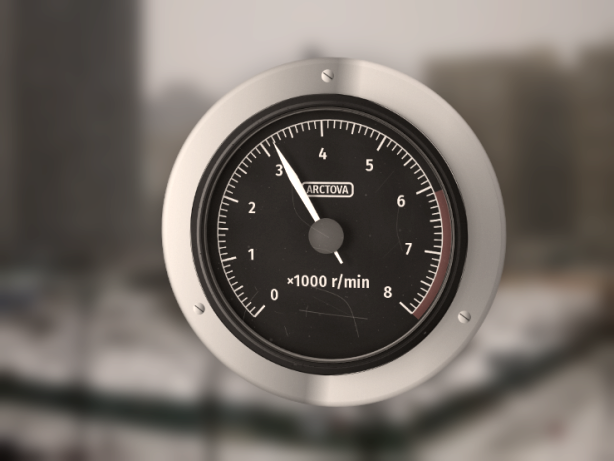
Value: 3200; rpm
